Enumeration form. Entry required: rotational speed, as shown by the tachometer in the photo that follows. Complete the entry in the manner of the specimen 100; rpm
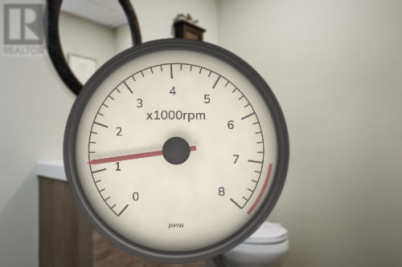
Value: 1200; rpm
